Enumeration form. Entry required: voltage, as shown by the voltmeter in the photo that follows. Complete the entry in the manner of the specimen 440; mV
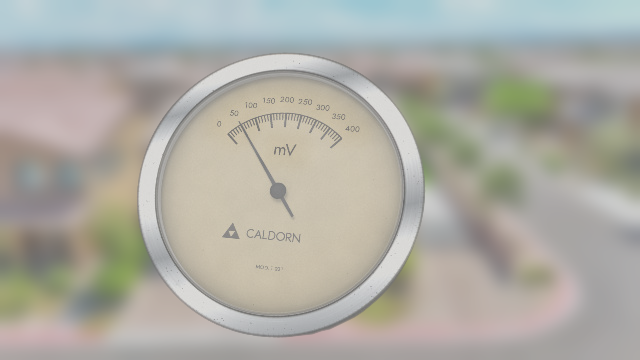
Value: 50; mV
